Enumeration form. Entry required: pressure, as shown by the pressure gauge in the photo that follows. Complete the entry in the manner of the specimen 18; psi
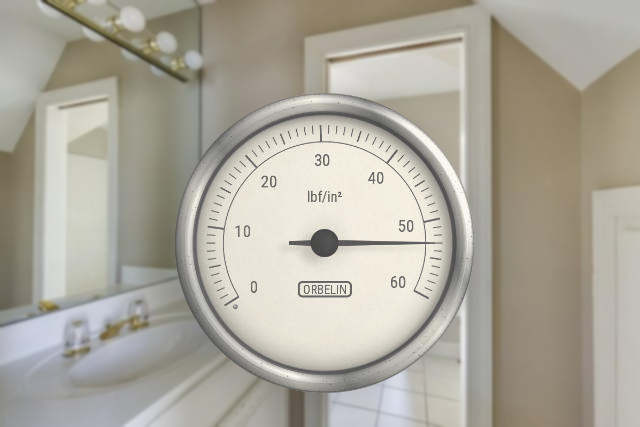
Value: 53; psi
